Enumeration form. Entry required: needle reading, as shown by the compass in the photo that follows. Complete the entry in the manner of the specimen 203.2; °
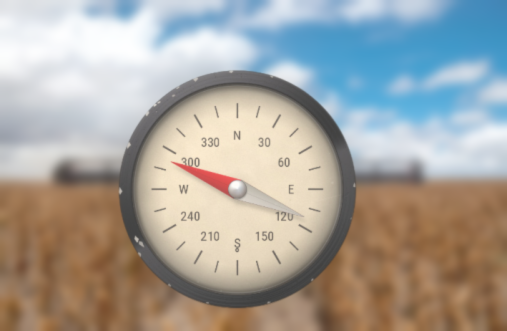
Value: 292.5; °
